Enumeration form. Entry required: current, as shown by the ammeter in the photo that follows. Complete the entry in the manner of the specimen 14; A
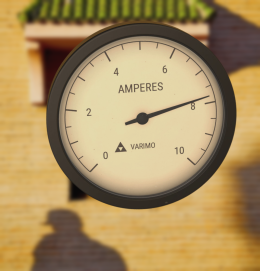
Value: 7.75; A
